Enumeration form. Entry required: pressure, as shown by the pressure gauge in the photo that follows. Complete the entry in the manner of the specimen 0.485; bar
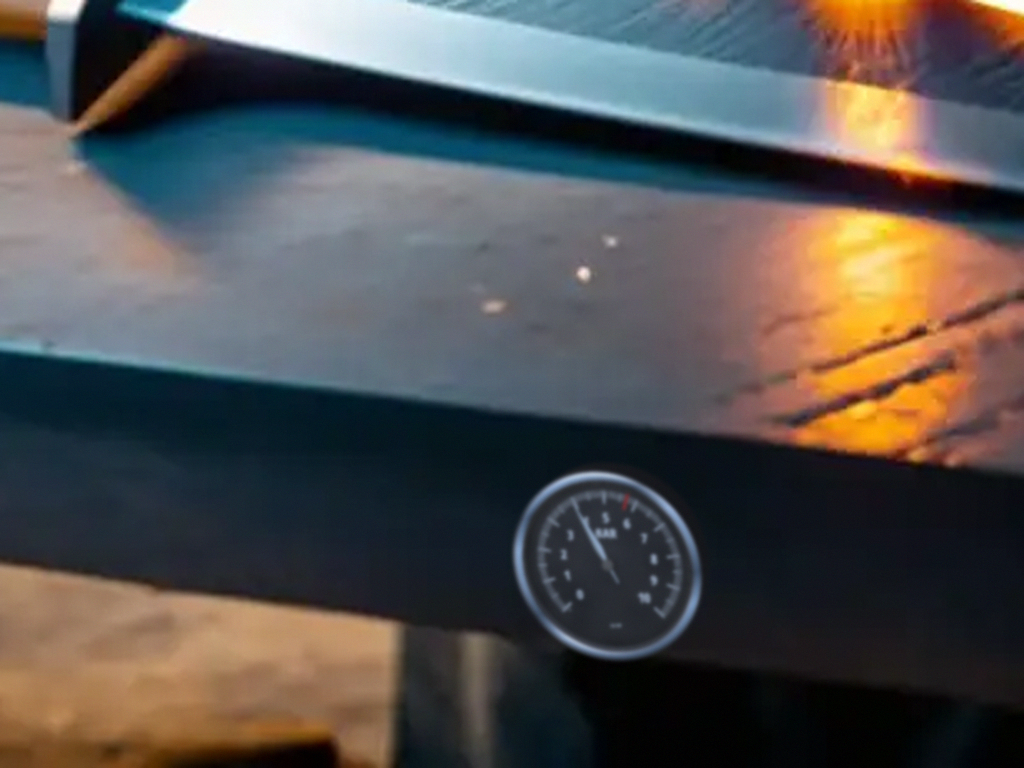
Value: 4; bar
